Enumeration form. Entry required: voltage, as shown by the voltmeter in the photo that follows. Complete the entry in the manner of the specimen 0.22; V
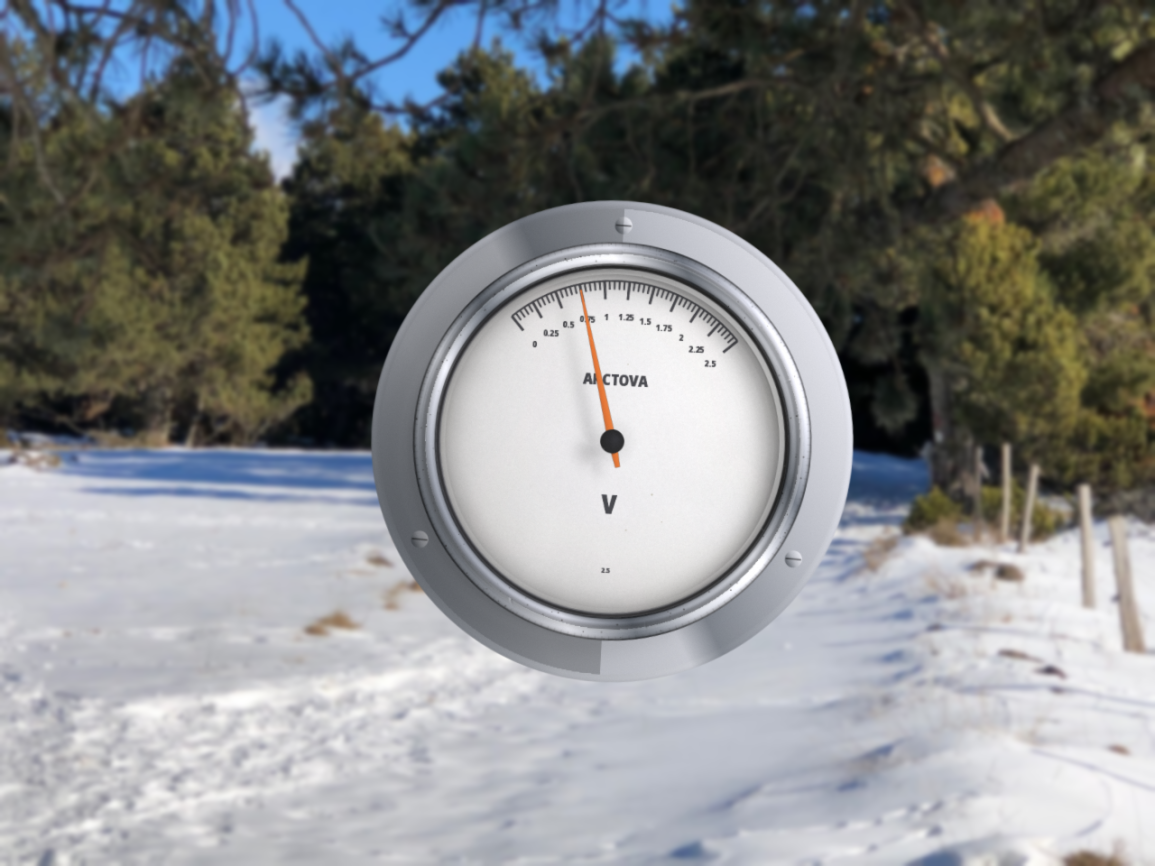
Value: 0.75; V
